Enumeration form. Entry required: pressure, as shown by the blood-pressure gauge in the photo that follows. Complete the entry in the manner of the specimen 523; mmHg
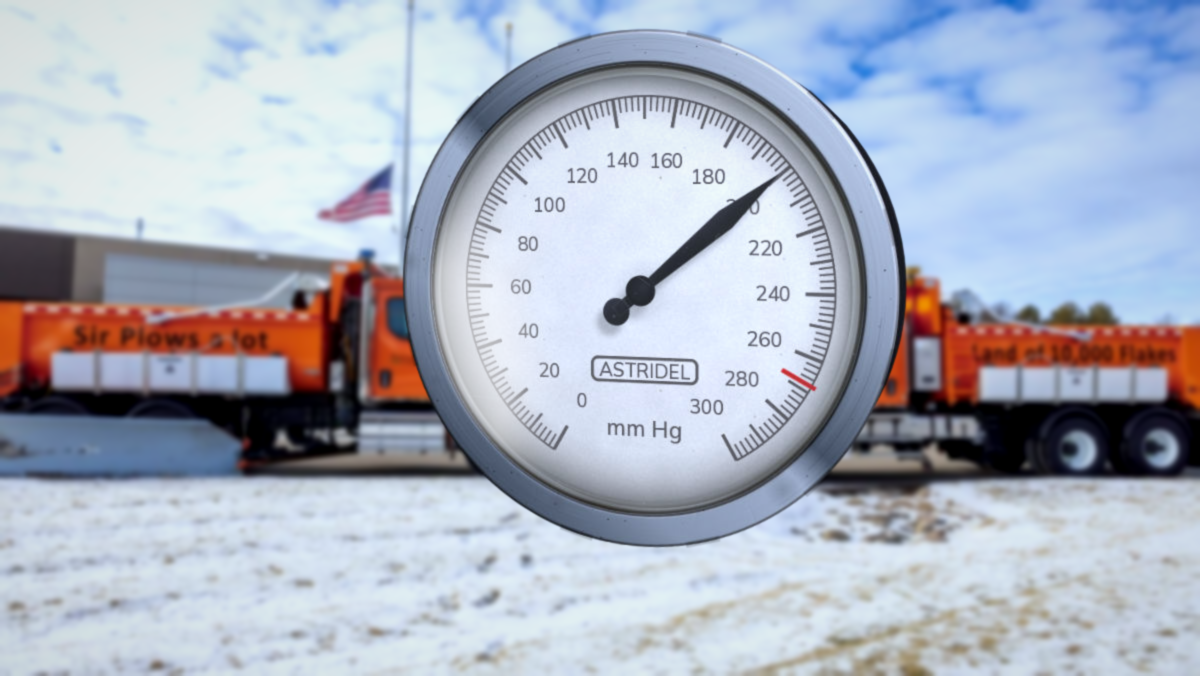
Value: 200; mmHg
